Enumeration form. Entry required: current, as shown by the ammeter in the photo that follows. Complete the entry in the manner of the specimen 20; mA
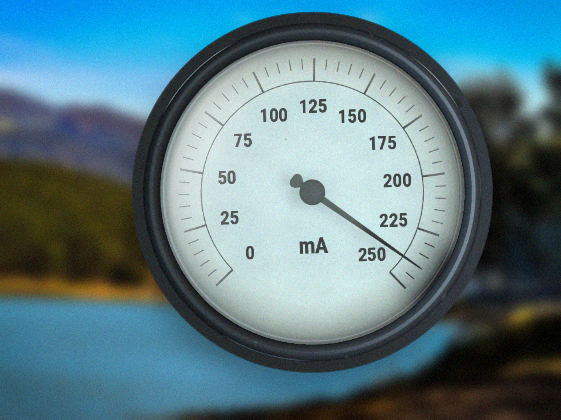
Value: 240; mA
